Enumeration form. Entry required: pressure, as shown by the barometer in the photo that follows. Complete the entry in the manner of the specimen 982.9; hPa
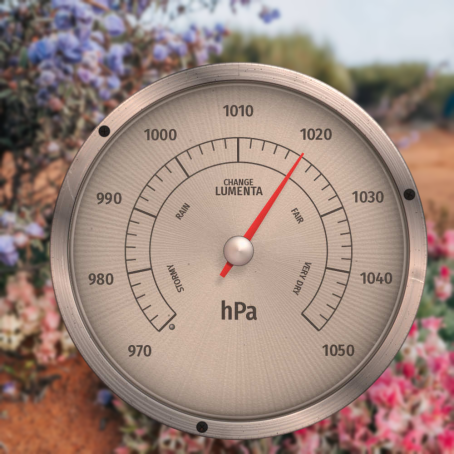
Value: 1020; hPa
